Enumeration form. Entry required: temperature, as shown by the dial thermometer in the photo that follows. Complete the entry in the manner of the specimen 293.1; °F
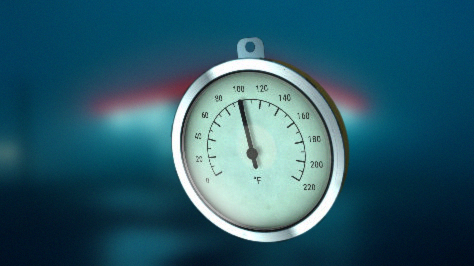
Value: 100; °F
